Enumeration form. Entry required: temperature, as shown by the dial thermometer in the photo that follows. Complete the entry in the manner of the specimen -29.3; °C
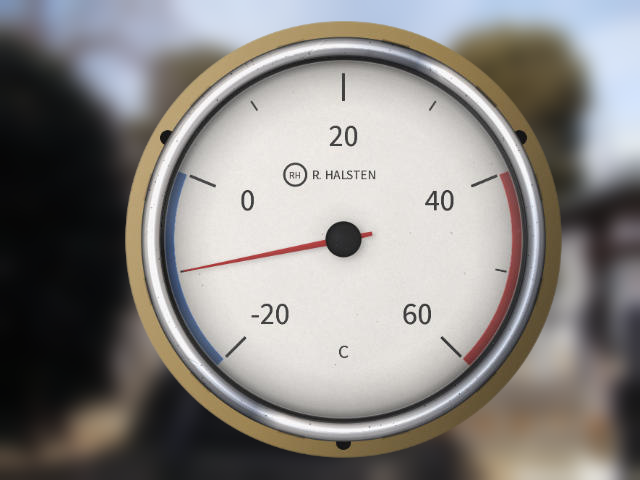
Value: -10; °C
